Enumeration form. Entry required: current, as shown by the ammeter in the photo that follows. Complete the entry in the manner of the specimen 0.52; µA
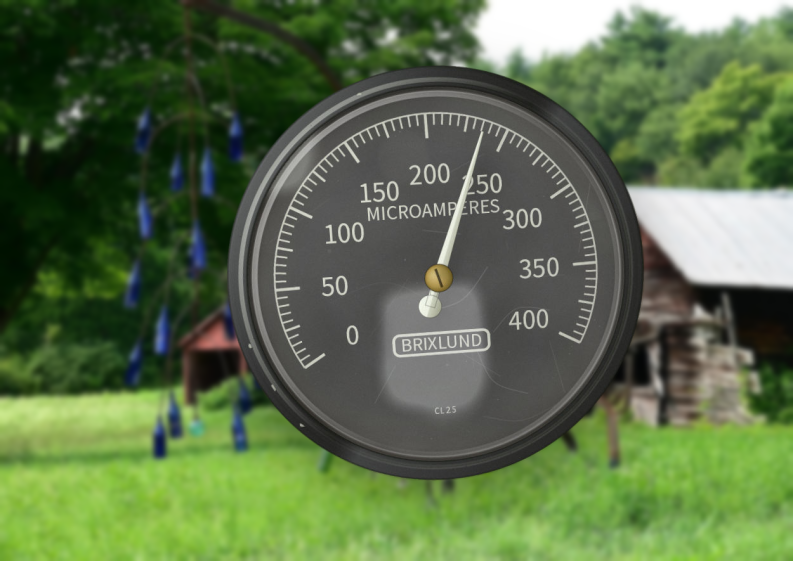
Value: 235; µA
